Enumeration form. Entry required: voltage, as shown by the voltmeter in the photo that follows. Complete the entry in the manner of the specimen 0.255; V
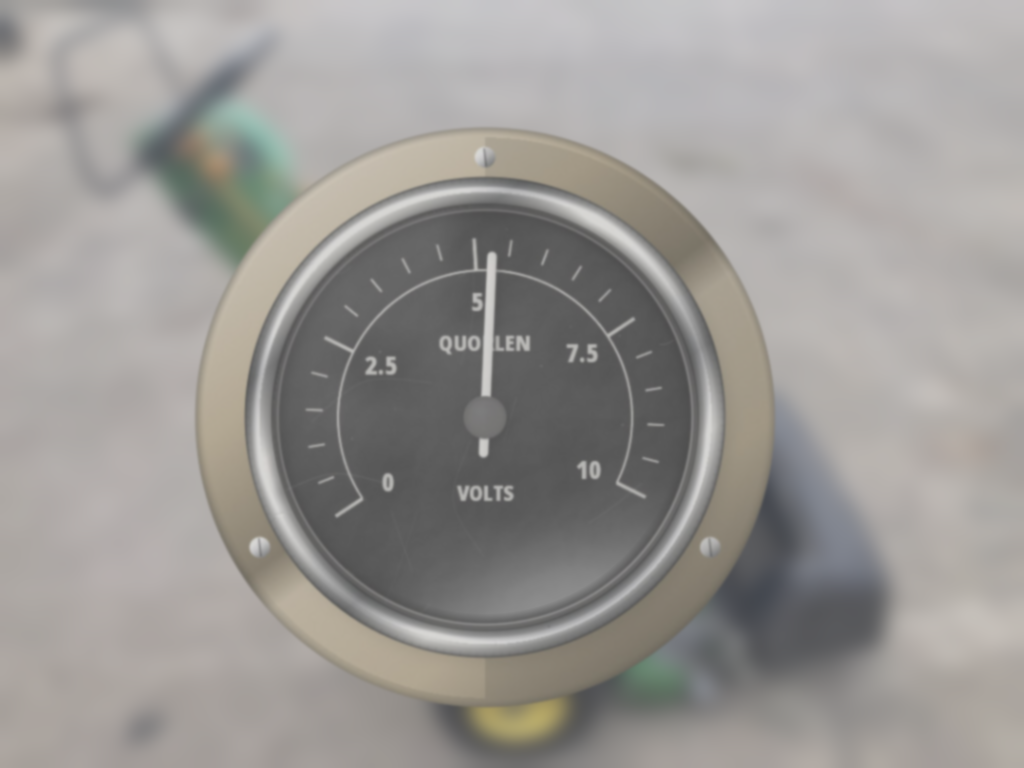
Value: 5.25; V
